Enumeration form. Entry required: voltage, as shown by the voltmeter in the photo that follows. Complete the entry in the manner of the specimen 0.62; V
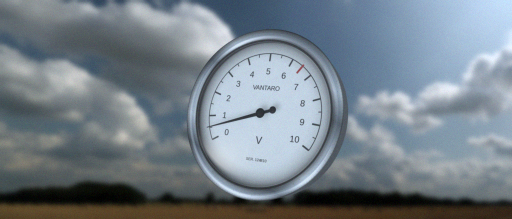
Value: 0.5; V
